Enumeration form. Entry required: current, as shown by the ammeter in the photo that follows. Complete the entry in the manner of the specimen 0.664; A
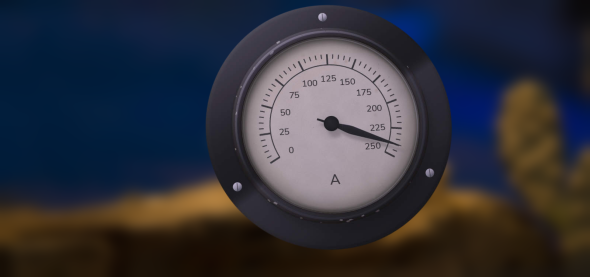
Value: 240; A
